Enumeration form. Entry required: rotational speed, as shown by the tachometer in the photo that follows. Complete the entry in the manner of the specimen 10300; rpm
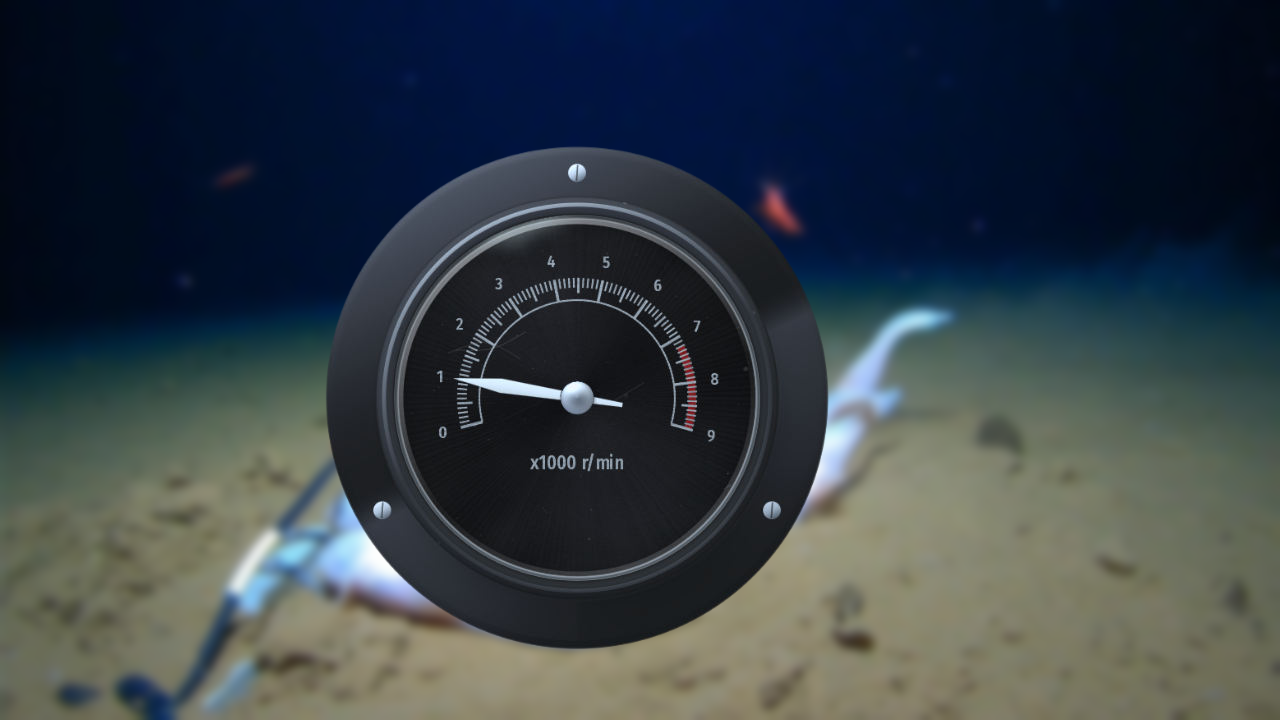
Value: 1000; rpm
